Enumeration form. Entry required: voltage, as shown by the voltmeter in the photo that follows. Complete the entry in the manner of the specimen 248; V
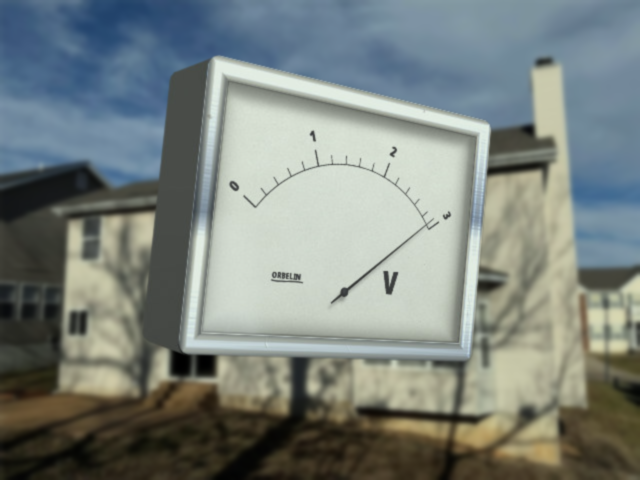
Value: 2.9; V
